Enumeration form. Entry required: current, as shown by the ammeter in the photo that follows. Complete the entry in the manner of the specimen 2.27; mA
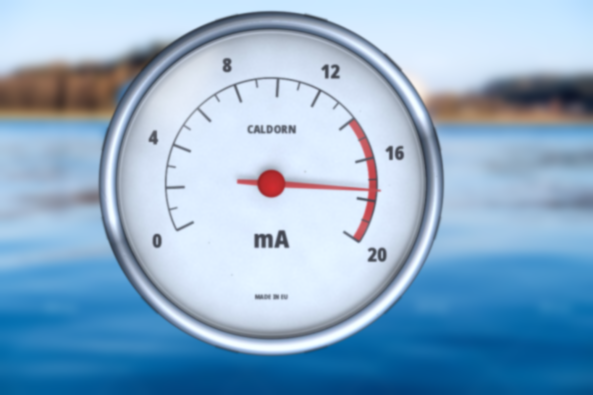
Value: 17.5; mA
